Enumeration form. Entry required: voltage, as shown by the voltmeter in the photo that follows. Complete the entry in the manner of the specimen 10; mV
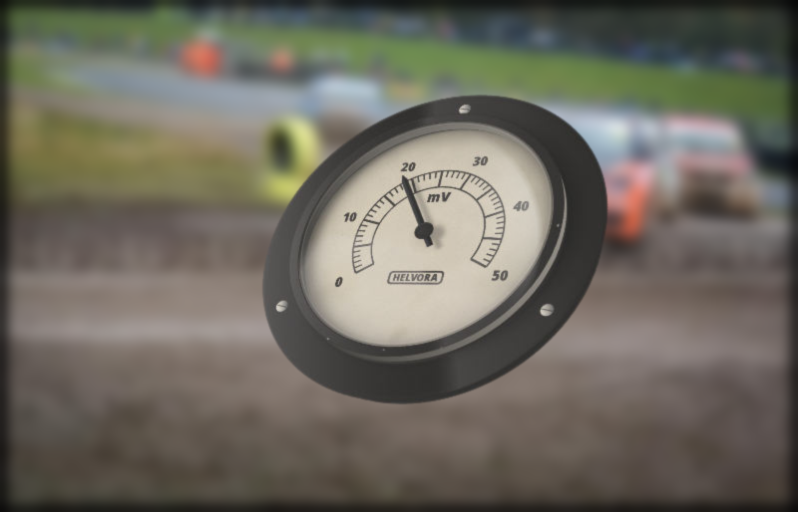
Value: 19; mV
